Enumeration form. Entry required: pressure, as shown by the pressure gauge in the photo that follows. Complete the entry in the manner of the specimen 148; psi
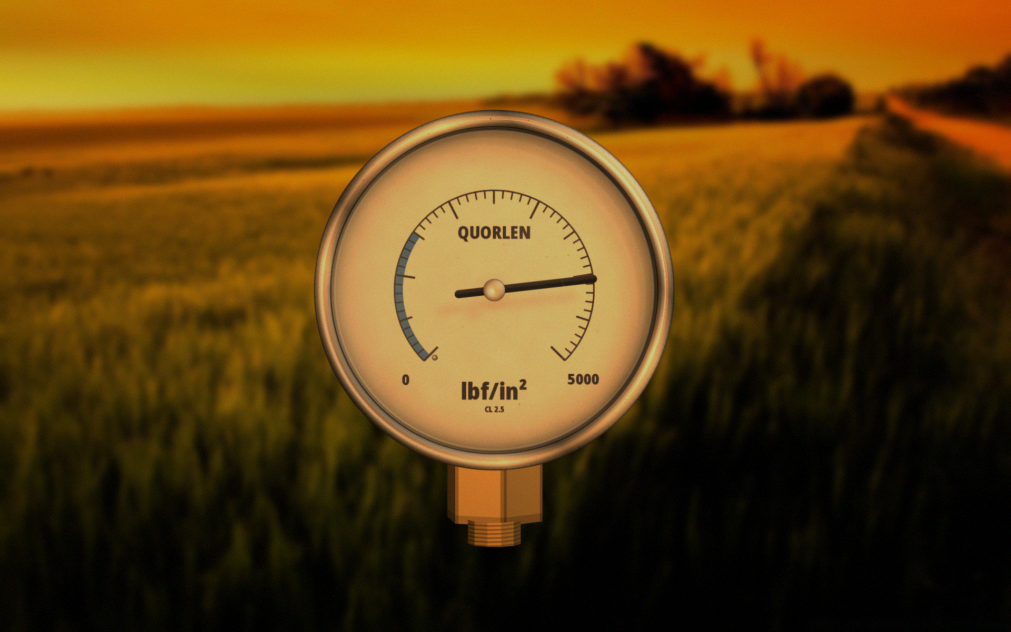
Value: 4050; psi
